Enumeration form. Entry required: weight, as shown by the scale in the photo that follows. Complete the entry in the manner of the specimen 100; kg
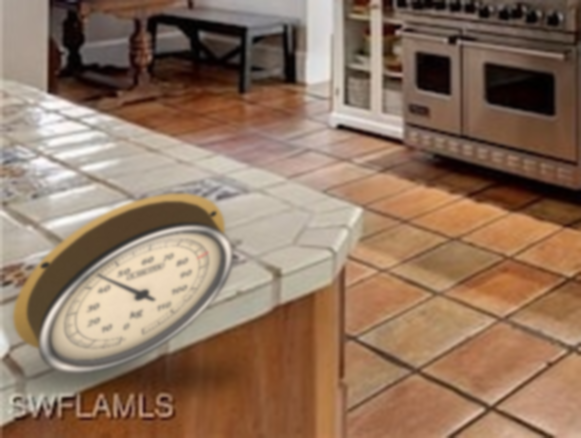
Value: 45; kg
